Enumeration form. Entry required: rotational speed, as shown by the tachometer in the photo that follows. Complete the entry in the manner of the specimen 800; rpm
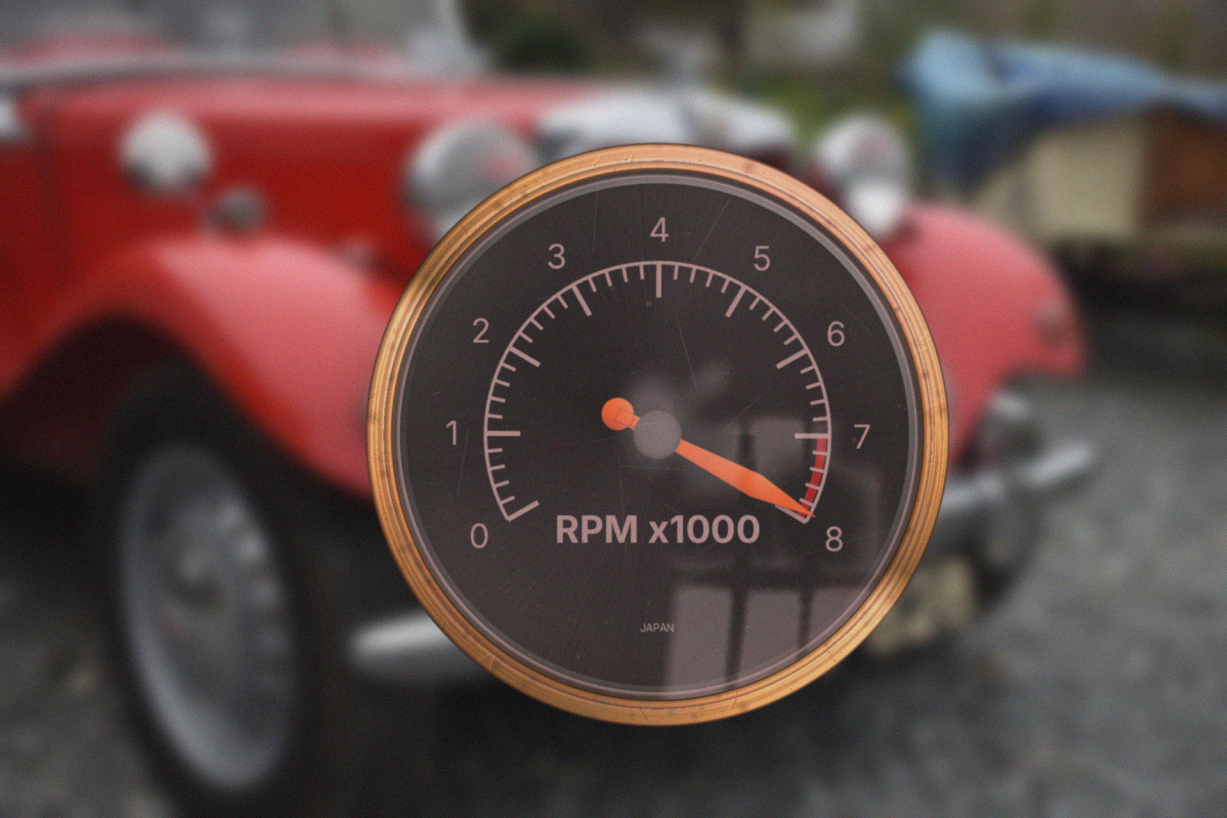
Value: 7900; rpm
